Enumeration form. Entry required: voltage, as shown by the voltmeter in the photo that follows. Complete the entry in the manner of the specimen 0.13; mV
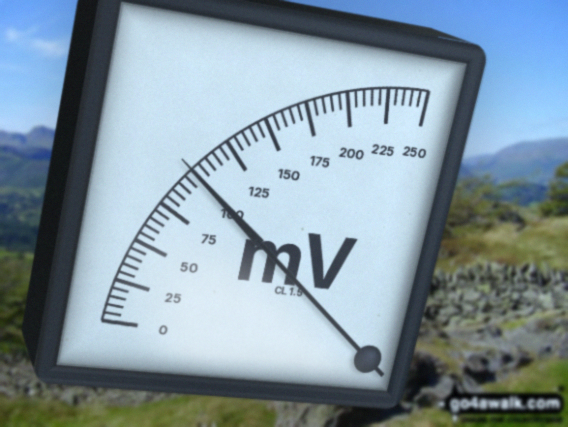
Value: 100; mV
